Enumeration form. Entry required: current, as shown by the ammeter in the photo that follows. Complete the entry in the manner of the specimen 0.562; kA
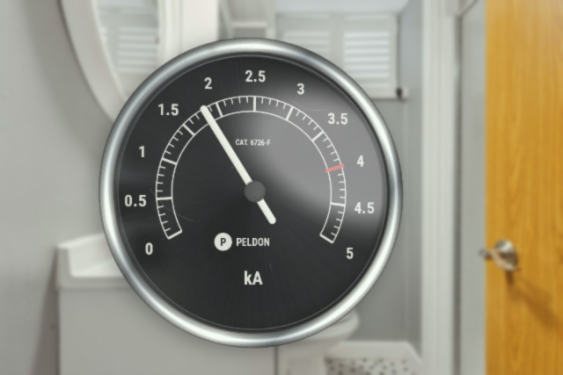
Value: 1.8; kA
